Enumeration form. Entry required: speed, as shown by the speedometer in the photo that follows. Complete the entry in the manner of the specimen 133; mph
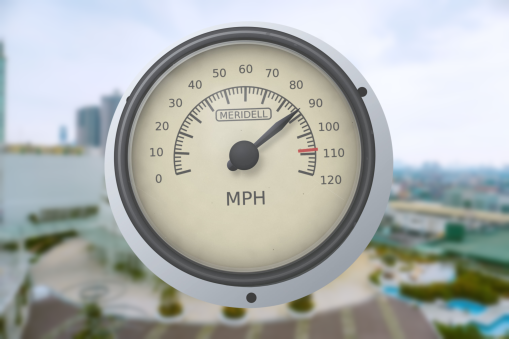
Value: 88; mph
